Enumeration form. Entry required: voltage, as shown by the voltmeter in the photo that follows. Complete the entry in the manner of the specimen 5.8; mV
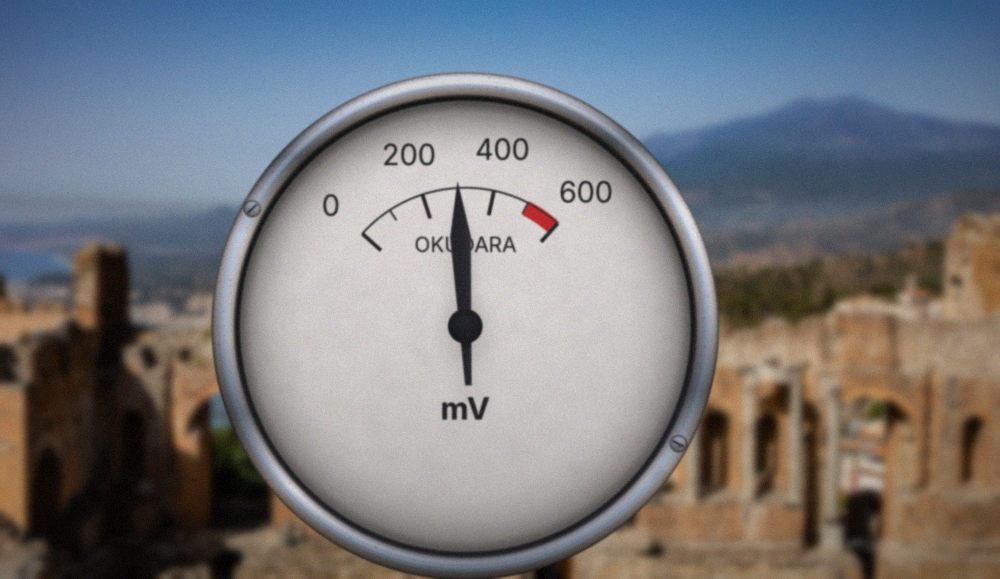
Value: 300; mV
